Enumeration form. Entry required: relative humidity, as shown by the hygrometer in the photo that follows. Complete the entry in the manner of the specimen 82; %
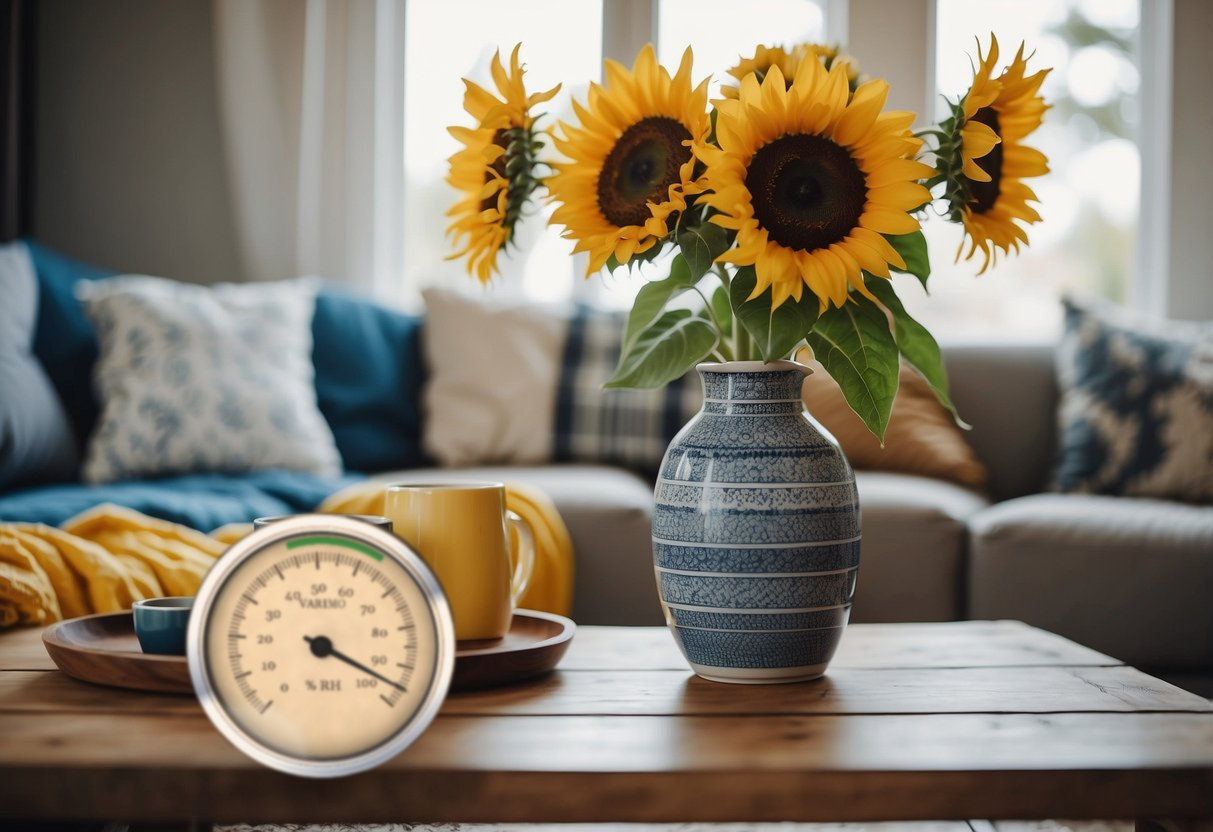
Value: 95; %
